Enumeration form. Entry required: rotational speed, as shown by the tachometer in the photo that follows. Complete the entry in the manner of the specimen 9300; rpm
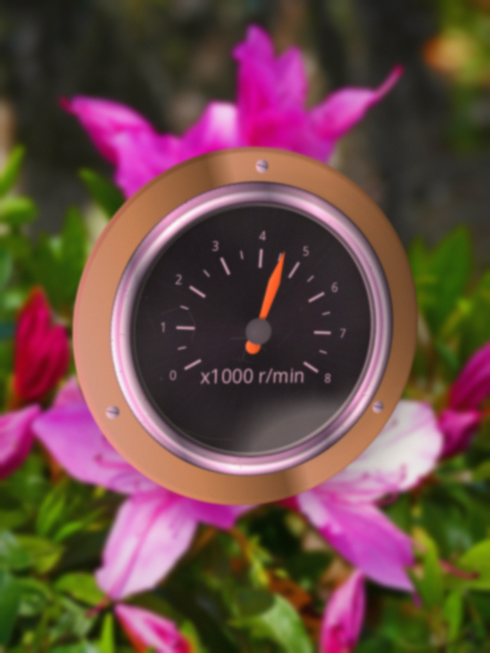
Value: 4500; rpm
